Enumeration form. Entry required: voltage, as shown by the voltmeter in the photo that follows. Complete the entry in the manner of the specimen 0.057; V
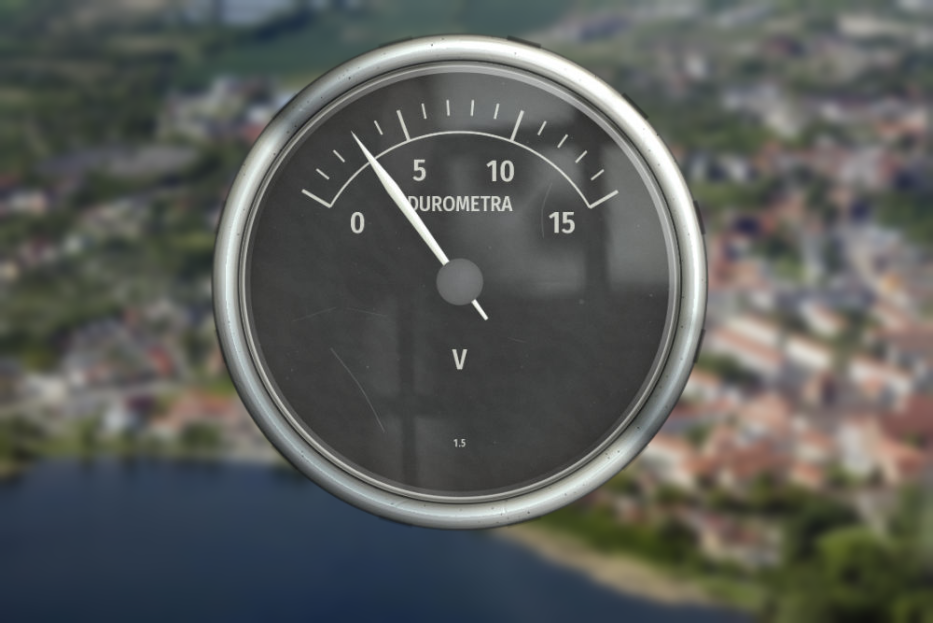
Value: 3; V
